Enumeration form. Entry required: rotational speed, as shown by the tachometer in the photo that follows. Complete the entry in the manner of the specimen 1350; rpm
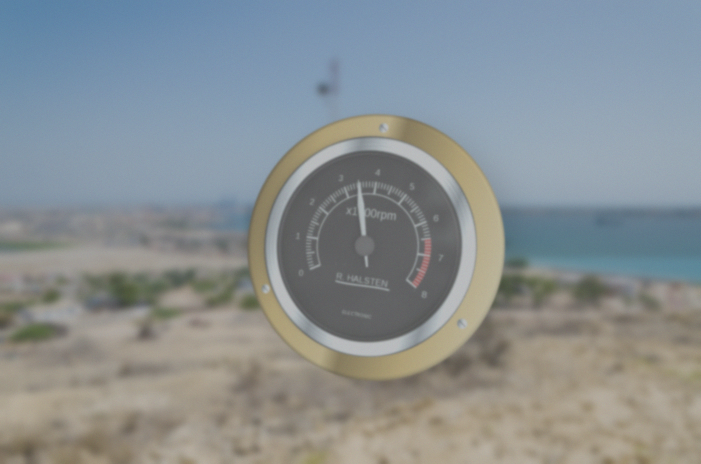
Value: 3500; rpm
